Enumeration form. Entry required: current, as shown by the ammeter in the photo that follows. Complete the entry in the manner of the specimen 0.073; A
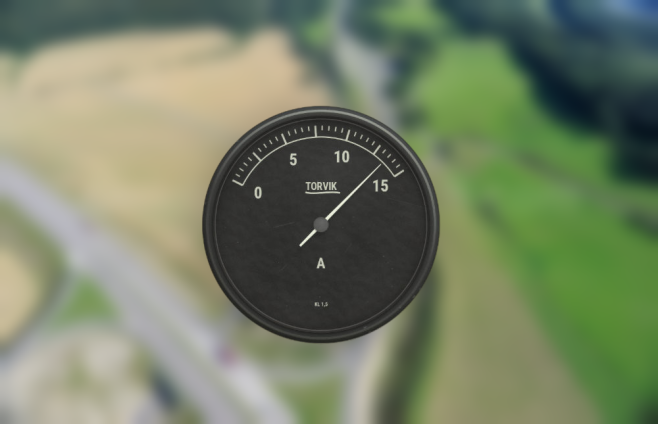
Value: 13.5; A
